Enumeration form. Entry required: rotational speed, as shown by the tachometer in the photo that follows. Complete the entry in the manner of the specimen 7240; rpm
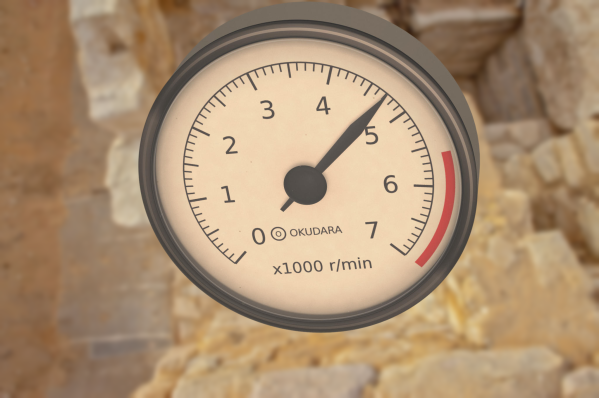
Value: 4700; rpm
